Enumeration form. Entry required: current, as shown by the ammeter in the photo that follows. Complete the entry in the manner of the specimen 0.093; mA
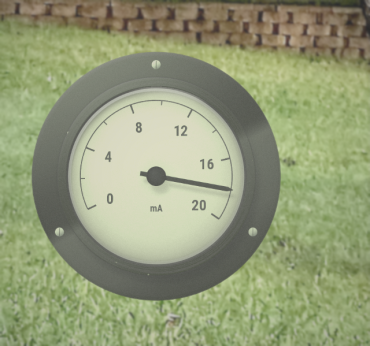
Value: 18; mA
